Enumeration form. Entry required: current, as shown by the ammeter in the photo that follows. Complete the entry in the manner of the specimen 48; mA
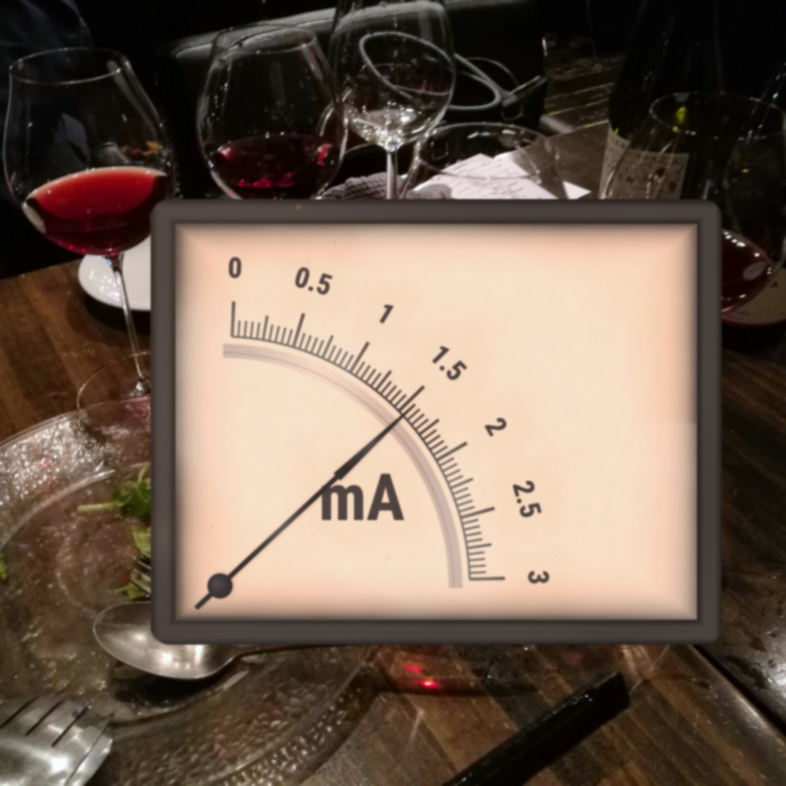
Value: 1.55; mA
